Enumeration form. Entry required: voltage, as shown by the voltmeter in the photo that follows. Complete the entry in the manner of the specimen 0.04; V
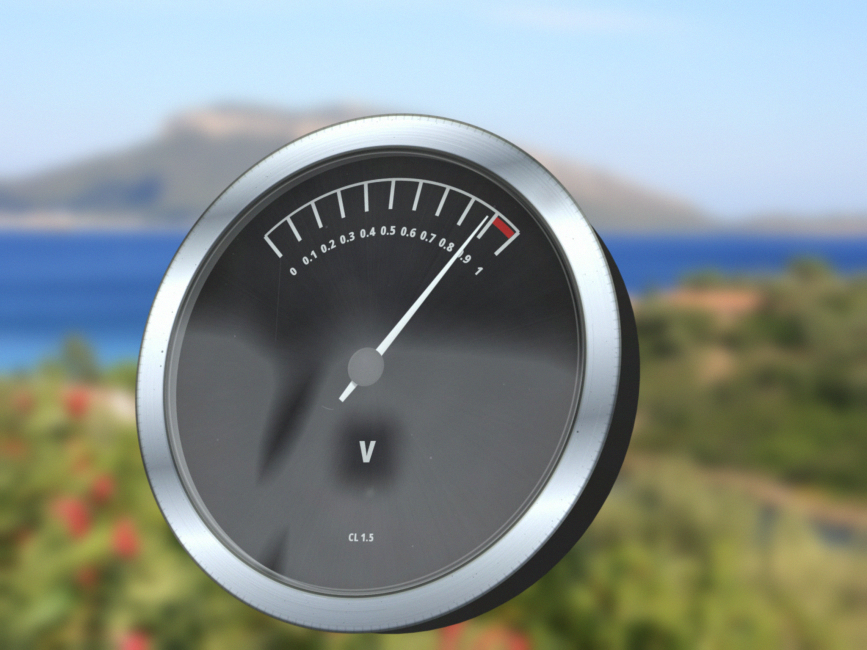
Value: 0.9; V
